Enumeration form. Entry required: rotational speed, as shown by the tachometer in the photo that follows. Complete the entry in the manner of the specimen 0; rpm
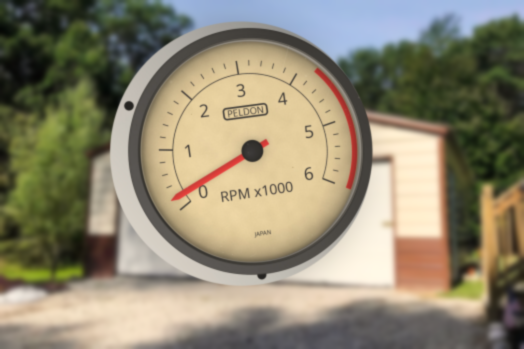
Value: 200; rpm
